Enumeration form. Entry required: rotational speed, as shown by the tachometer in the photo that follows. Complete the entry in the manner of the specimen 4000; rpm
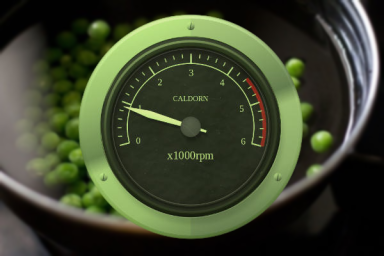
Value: 900; rpm
